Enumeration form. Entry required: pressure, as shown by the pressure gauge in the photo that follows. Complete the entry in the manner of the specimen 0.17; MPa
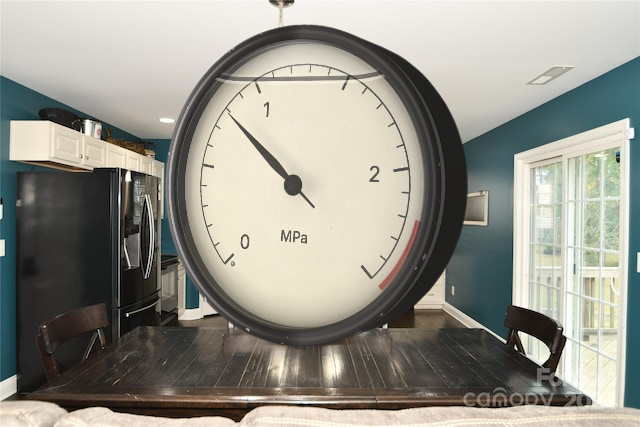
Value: 0.8; MPa
